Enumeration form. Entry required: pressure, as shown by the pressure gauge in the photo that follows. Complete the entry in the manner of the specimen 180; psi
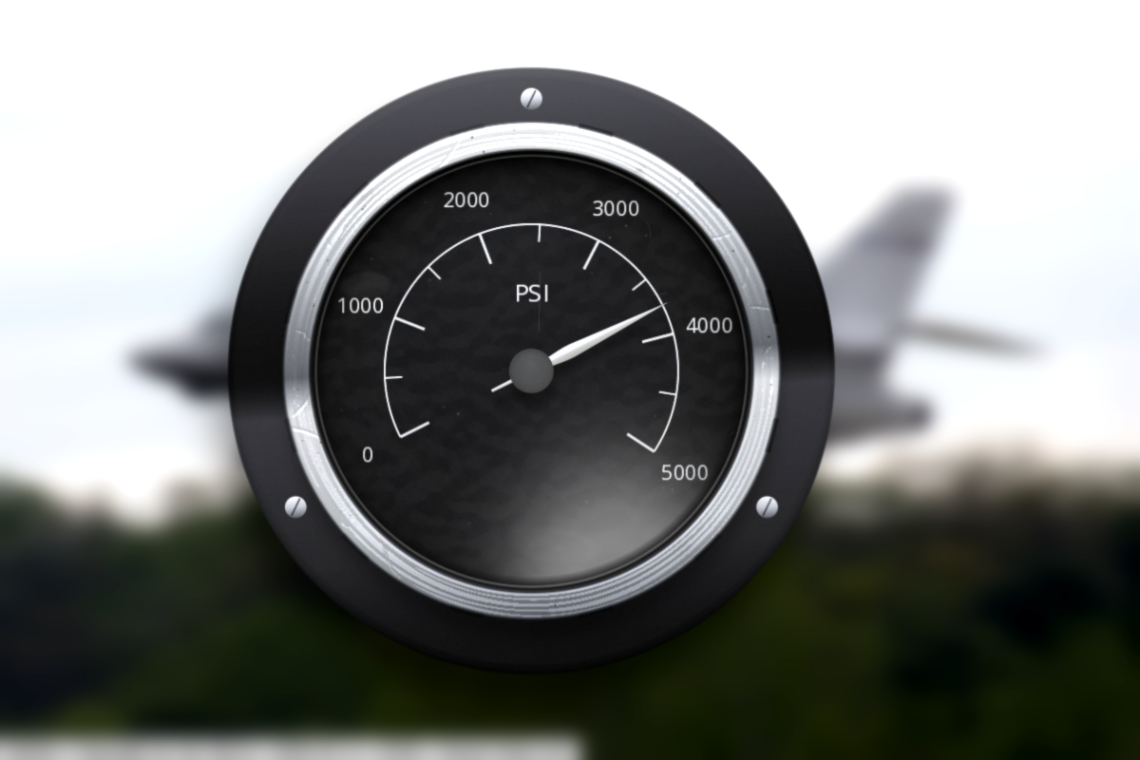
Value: 3750; psi
